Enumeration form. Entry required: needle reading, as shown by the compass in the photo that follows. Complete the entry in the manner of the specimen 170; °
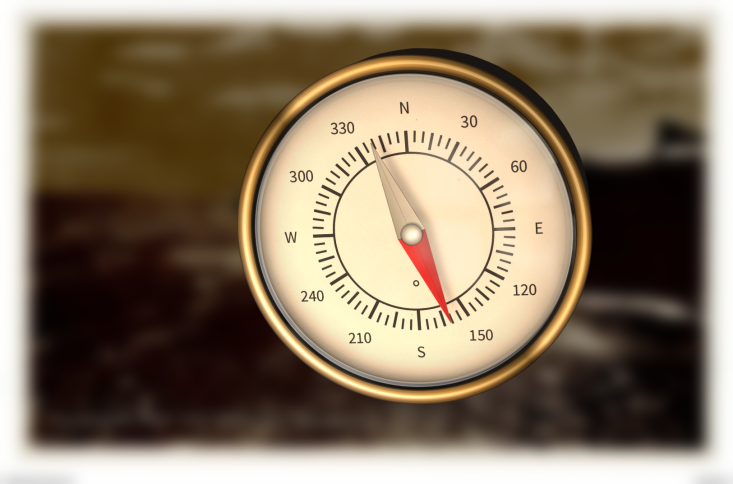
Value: 160; °
